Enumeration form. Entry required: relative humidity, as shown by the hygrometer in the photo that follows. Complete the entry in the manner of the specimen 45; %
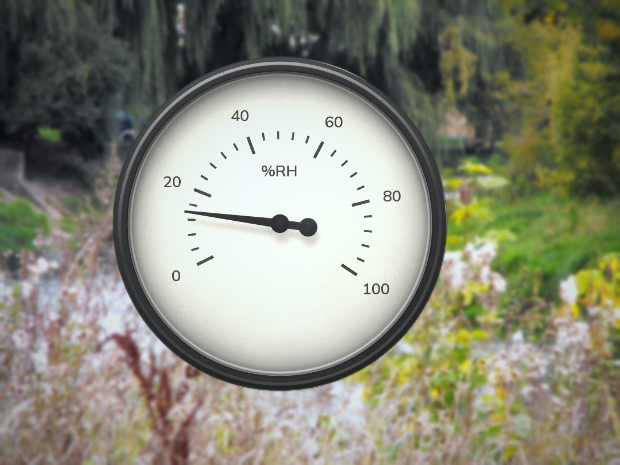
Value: 14; %
